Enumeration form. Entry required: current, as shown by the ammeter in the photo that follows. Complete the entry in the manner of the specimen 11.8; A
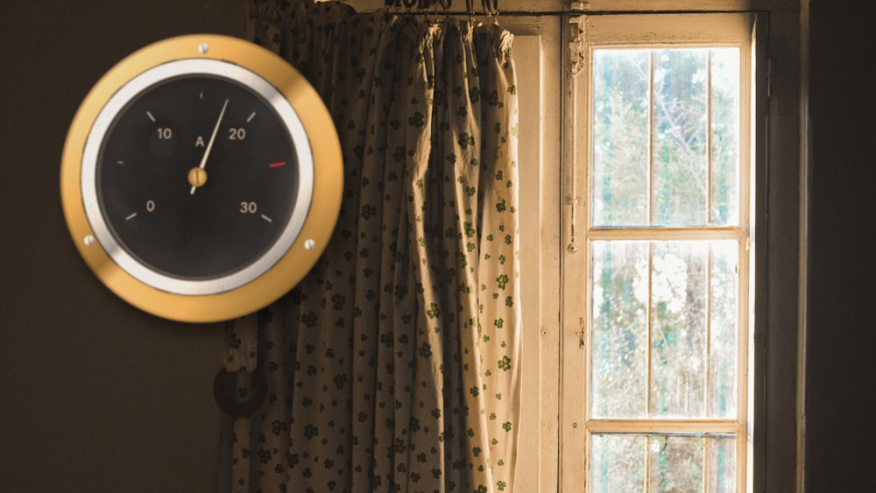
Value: 17.5; A
